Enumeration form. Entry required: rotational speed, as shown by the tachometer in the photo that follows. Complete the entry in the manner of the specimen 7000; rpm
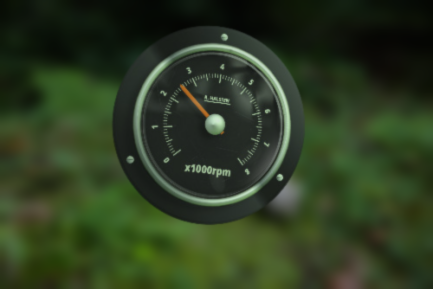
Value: 2500; rpm
